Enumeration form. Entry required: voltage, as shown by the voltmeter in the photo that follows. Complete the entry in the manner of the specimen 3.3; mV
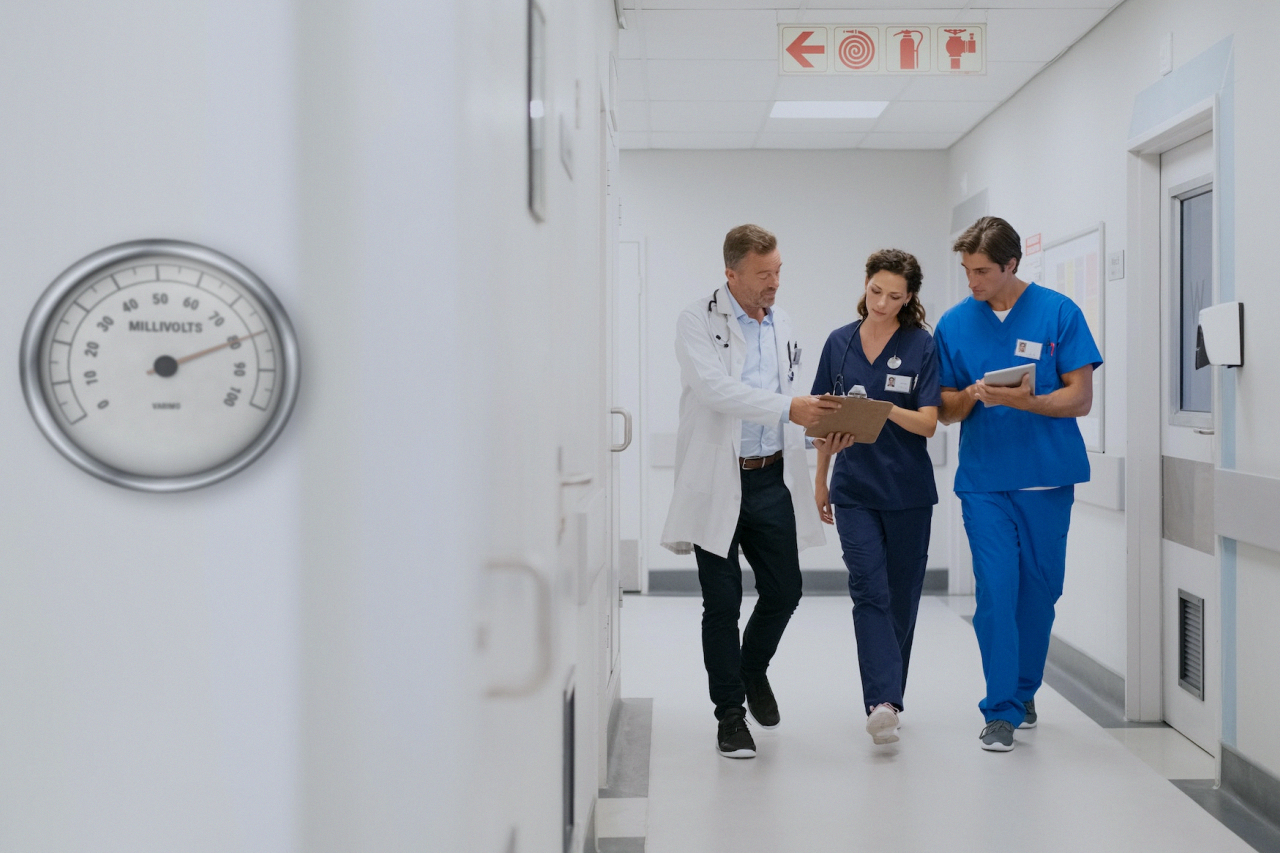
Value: 80; mV
